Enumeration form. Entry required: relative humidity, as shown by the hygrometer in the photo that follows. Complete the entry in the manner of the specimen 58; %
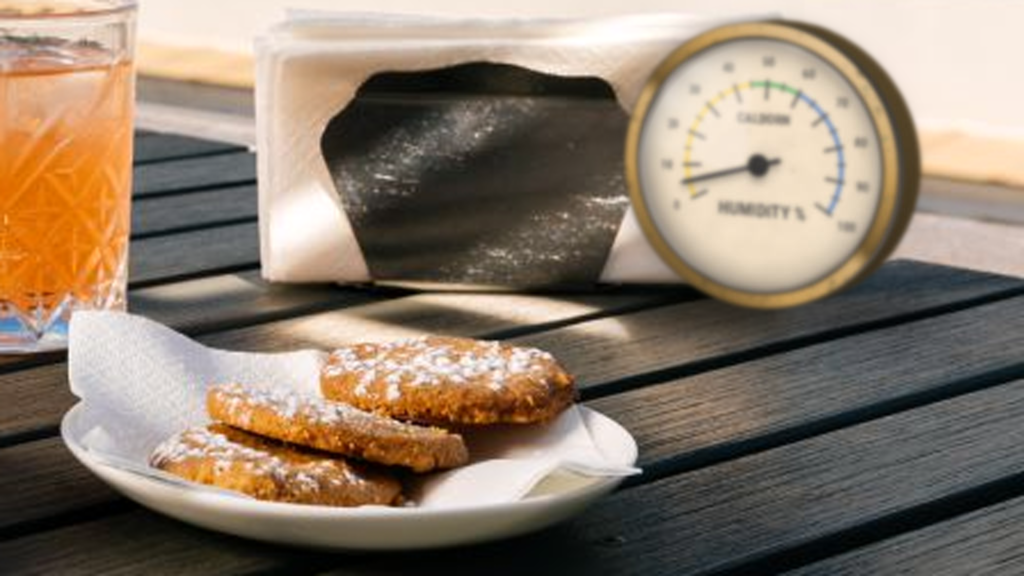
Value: 5; %
